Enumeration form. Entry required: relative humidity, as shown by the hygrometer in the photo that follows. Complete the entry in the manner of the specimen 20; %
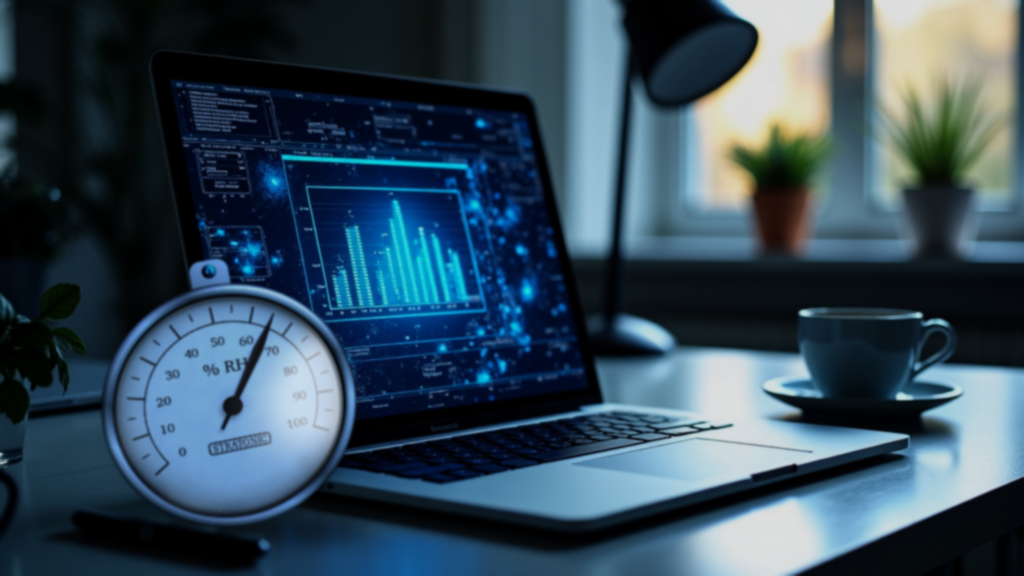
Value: 65; %
